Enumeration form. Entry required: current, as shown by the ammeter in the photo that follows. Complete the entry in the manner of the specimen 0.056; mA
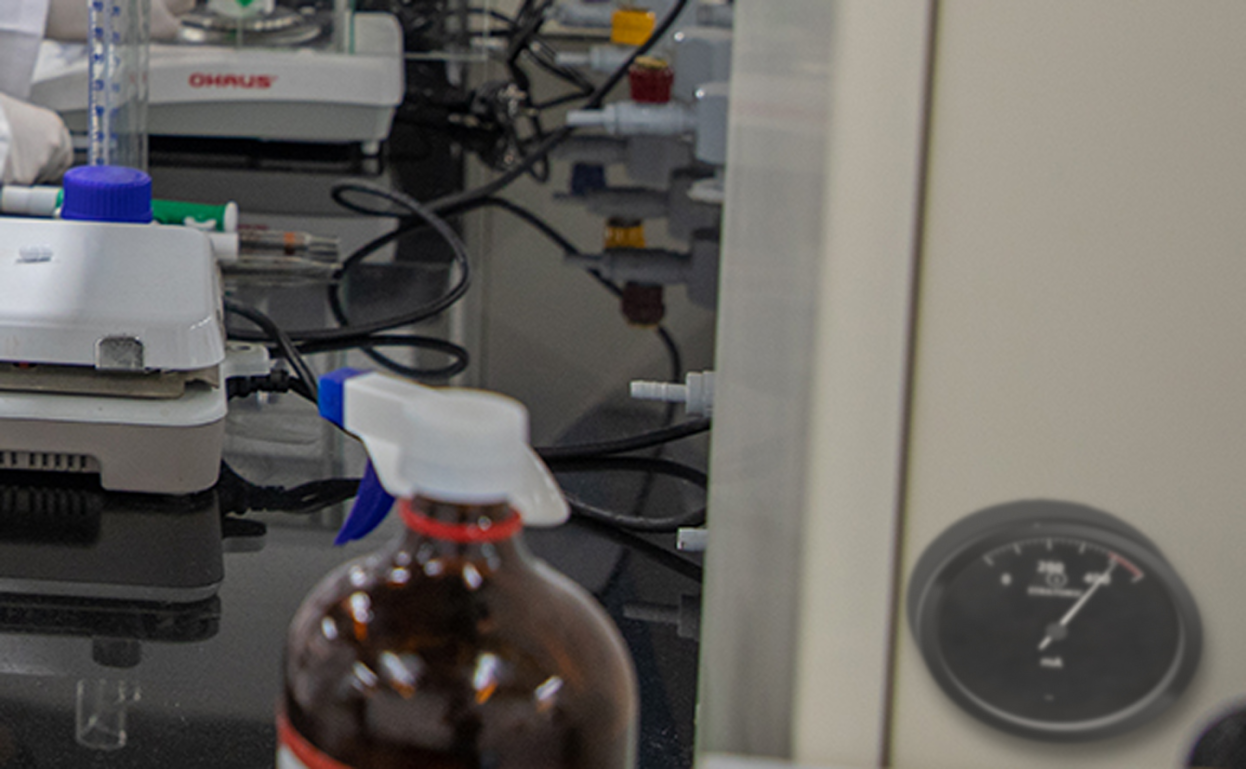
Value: 400; mA
